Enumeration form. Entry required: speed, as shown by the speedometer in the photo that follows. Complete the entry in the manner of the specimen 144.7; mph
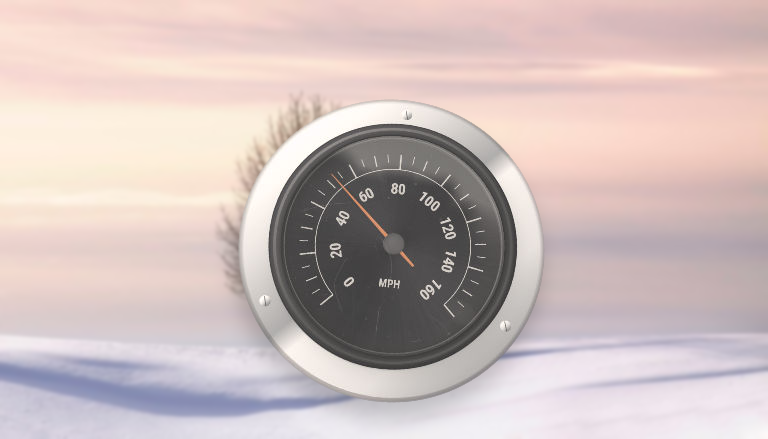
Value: 52.5; mph
